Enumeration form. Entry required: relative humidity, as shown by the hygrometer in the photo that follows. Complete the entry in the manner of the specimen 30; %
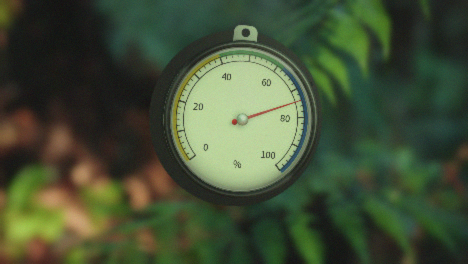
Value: 74; %
